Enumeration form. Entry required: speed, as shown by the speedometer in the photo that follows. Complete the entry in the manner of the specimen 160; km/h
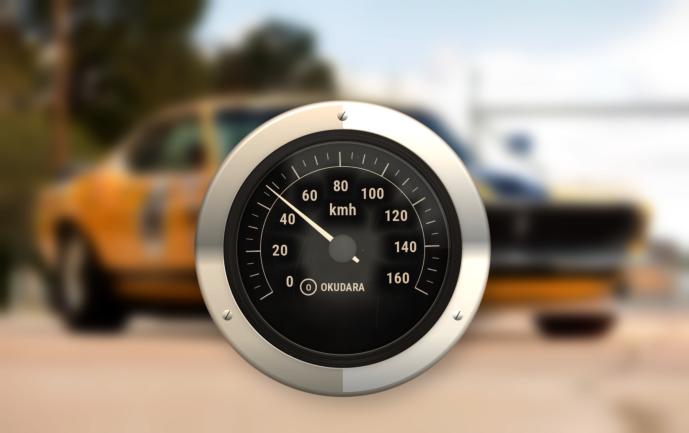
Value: 47.5; km/h
